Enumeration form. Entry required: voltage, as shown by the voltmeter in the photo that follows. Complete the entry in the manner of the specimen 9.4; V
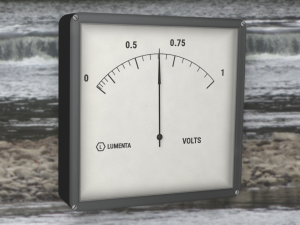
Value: 0.65; V
